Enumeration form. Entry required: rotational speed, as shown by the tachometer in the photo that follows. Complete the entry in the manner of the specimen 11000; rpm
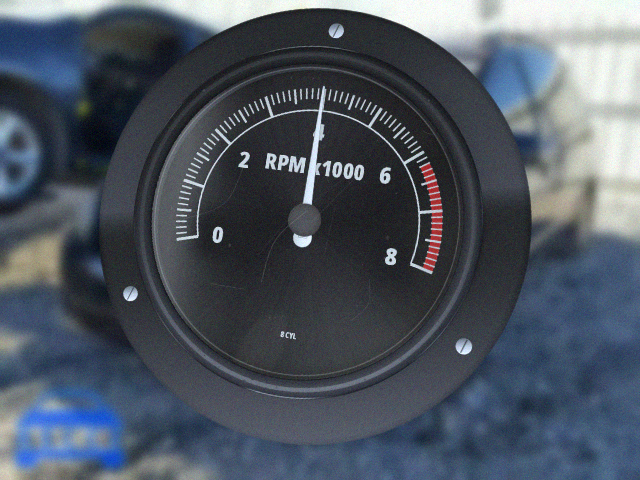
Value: 4000; rpm
